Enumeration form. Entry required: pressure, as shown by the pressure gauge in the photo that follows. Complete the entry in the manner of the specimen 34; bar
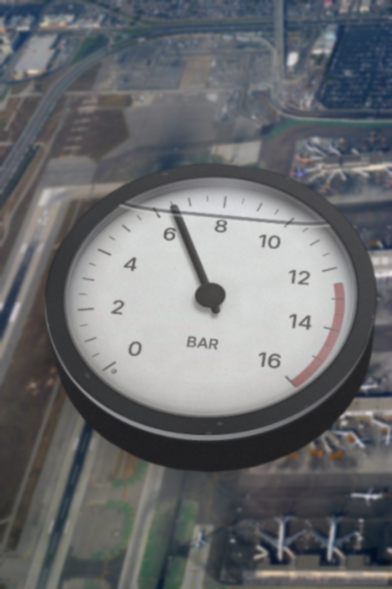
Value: 6.5; bar
